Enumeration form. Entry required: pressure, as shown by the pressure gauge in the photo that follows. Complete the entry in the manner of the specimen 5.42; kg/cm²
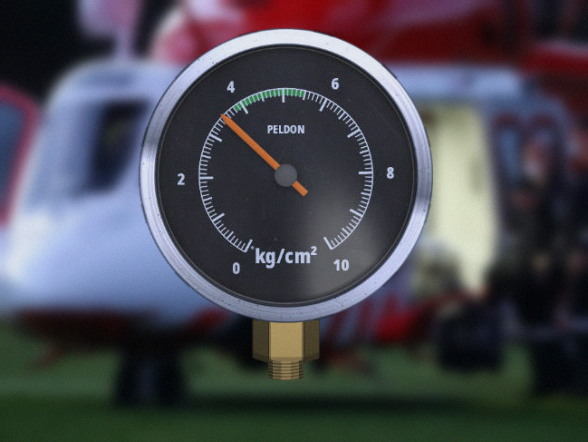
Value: 3.5; kg/cm²
